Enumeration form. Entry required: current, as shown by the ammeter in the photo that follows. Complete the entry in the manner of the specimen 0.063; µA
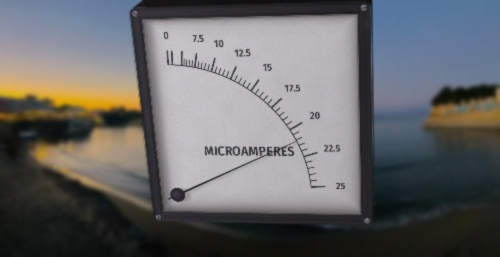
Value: 21; µA
